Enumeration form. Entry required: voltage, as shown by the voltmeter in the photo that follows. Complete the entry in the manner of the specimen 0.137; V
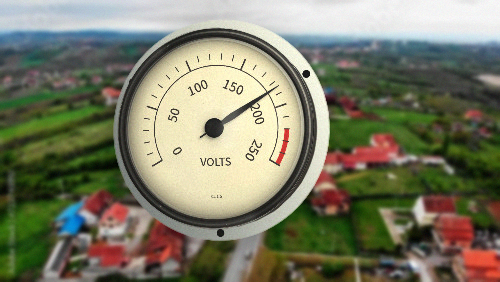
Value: 185; V
